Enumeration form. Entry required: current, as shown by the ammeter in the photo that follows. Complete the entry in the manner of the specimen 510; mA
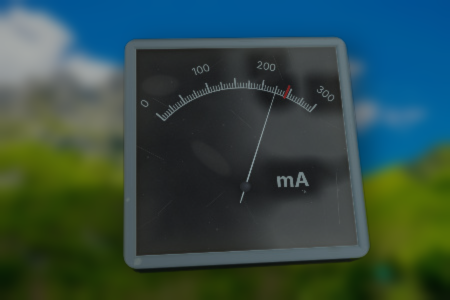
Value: 225; mA
